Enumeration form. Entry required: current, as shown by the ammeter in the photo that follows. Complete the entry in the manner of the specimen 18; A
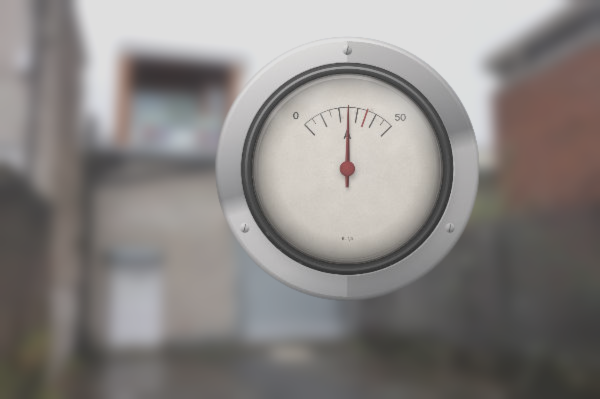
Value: 25; A
